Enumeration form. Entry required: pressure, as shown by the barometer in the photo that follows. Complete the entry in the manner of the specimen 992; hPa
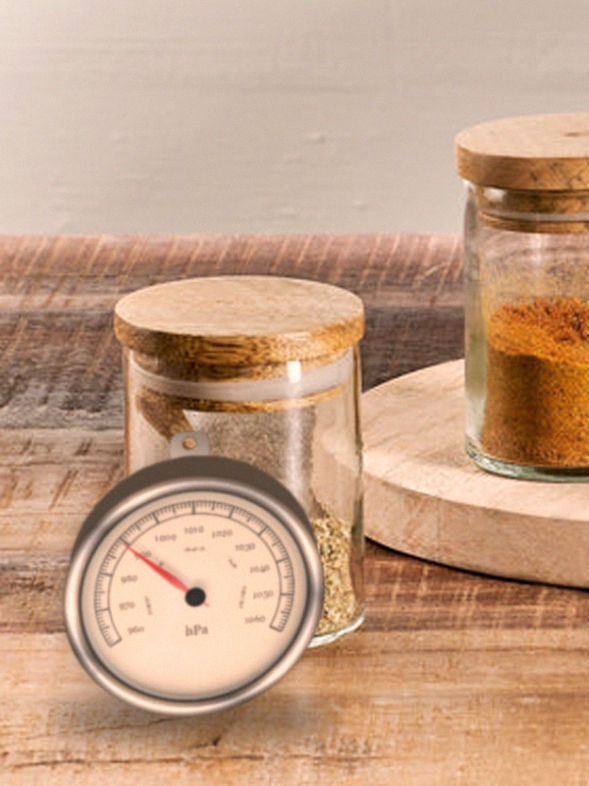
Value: 990; hPa
